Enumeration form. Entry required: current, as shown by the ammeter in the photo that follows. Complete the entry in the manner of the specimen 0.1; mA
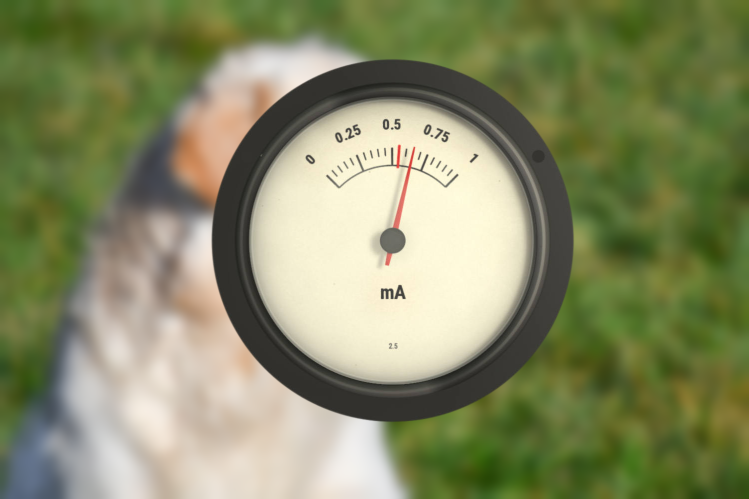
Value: 0.65; mA
